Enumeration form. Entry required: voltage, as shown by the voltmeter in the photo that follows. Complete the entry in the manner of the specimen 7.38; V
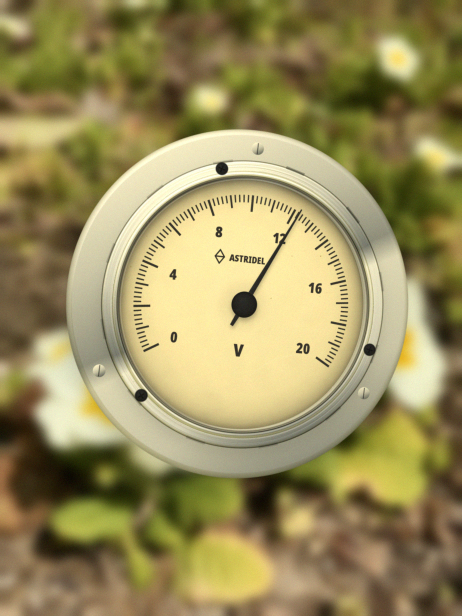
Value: 12.2; V
